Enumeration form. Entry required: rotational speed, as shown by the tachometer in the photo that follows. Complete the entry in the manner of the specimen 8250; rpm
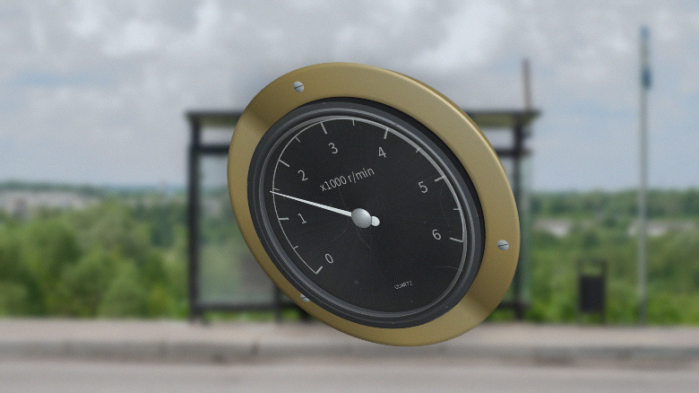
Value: 1500; rpm
